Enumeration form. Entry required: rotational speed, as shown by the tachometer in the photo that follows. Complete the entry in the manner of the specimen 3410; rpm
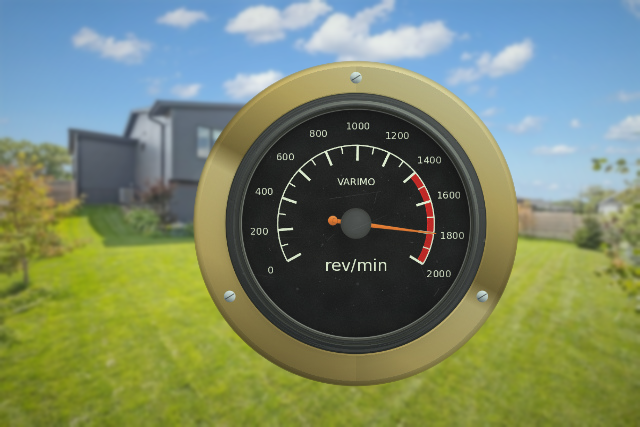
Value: 1800; rpm
